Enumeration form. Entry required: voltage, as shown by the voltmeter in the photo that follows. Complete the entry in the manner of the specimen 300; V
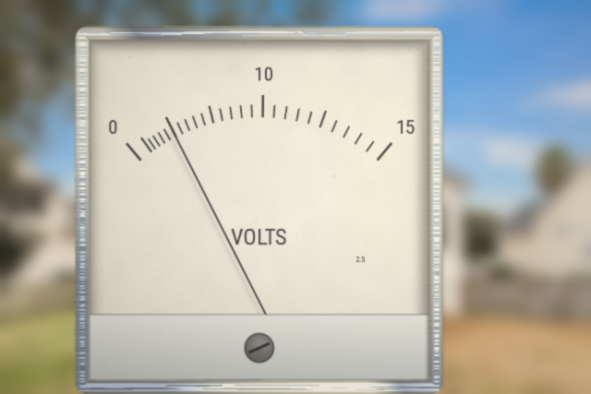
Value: 5; V
